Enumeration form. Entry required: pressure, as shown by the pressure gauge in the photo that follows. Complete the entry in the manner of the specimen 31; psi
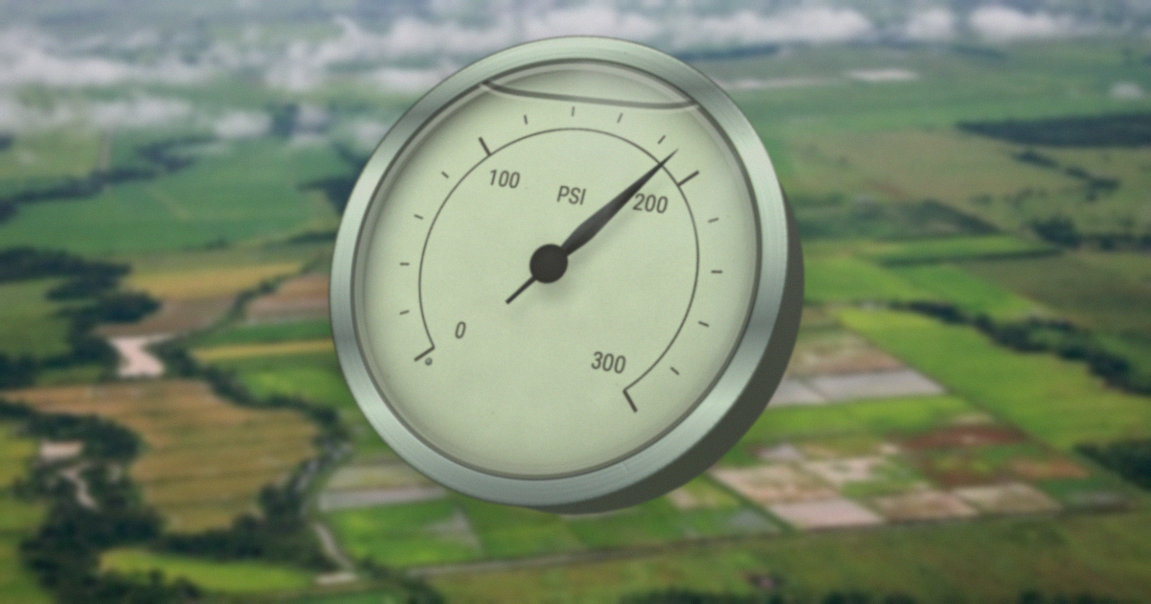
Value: 190; psi
